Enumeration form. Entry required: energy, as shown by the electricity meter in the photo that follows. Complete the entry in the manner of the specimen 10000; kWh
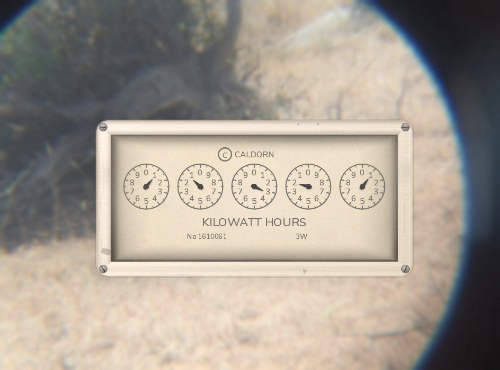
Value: 11321; kWh
